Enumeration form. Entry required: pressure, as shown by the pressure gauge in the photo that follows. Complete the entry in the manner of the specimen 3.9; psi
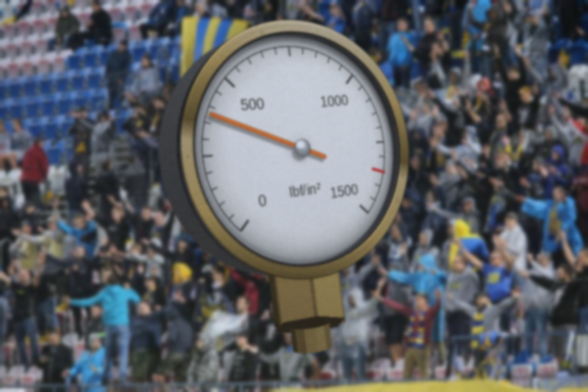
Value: 375; psi
